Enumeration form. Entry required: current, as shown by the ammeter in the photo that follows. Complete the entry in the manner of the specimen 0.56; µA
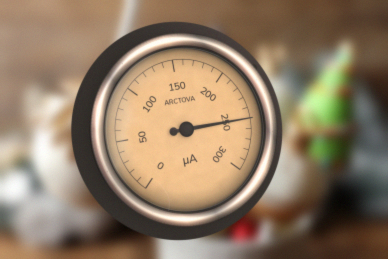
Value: 250; µA
